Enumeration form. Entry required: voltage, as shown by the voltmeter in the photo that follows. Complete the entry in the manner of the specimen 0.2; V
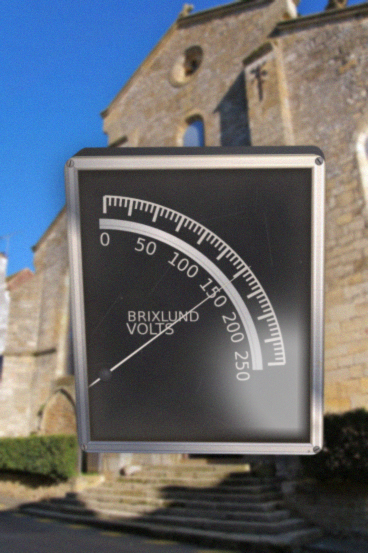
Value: 150; V
